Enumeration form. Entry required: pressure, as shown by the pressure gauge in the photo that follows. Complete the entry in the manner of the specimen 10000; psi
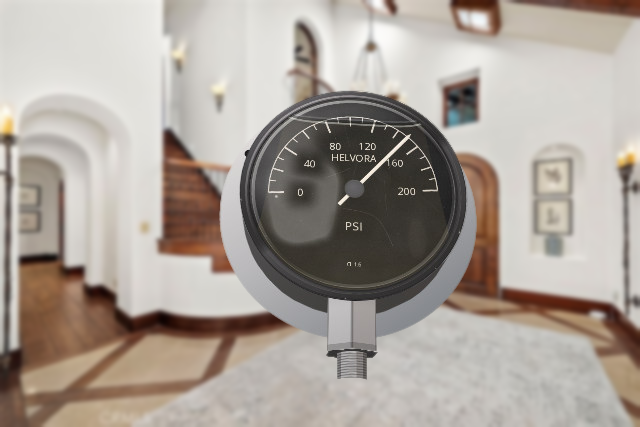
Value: 150; psi
